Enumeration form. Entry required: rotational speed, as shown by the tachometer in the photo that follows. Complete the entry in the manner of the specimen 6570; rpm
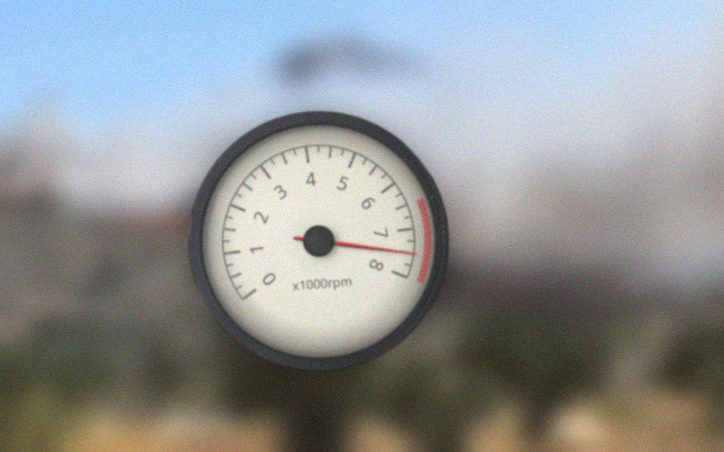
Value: 7500; rpm
